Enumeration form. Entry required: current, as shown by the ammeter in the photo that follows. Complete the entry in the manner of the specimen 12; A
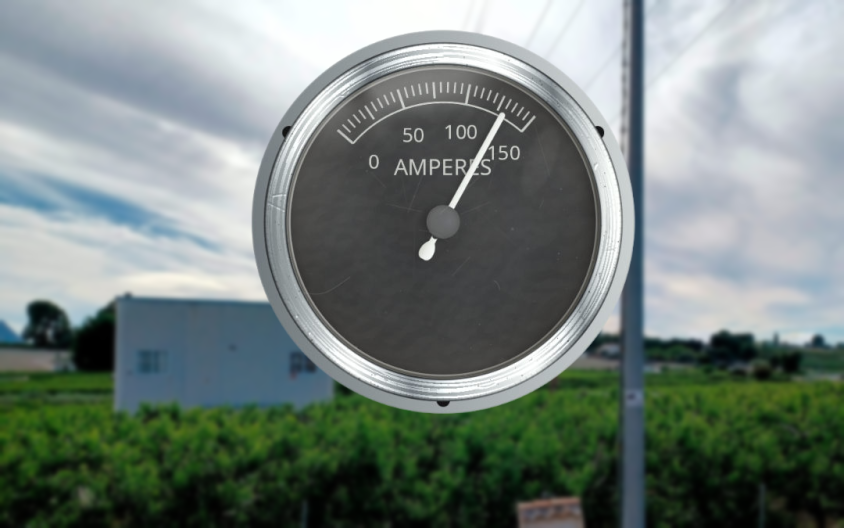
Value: 130; A
